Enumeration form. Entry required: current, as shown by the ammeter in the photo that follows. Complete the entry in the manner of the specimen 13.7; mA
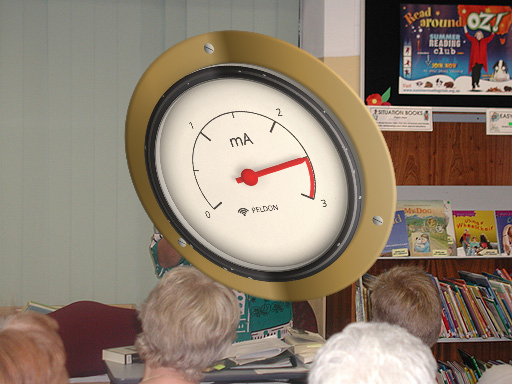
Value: 2.5; mA
